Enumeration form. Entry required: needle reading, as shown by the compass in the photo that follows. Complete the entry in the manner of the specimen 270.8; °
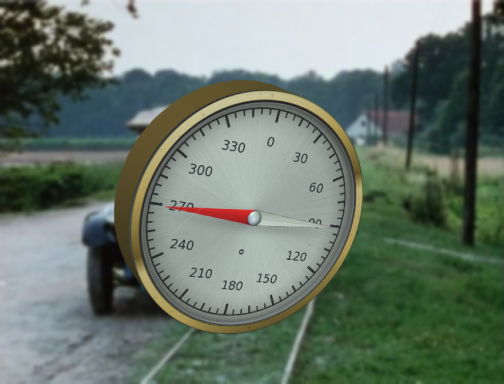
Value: 270; °
